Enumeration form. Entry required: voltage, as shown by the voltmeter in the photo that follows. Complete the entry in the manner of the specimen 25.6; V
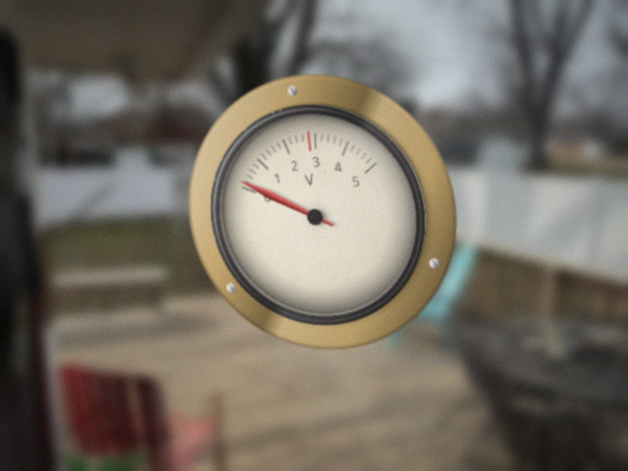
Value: 0.2; V
